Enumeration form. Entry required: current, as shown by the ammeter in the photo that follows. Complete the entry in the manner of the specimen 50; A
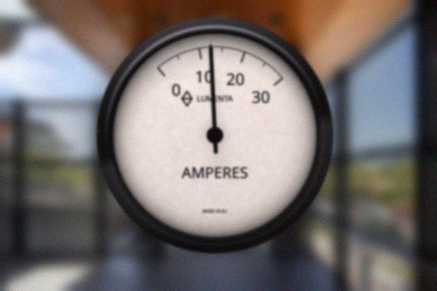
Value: 12.5; A
